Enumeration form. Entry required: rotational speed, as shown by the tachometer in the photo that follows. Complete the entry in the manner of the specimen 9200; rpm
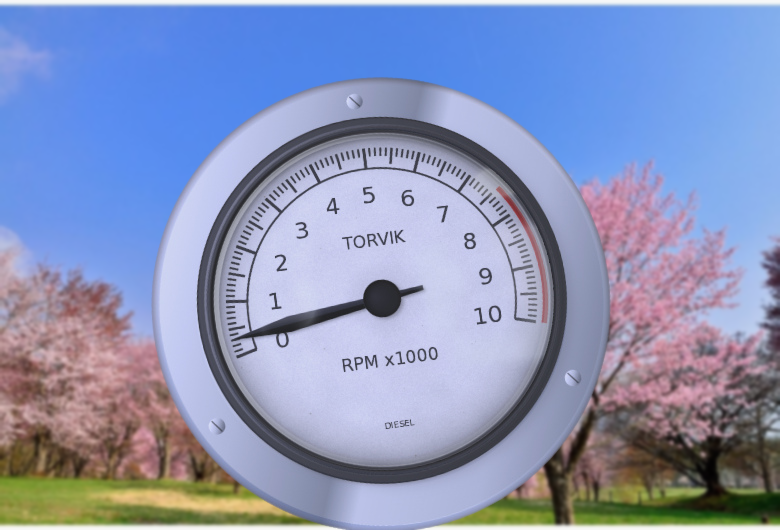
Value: 300; rpm
